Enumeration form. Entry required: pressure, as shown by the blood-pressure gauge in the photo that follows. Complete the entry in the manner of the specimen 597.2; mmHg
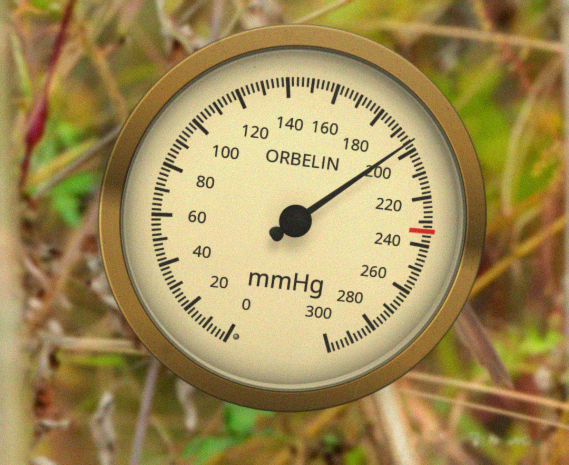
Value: 196; mmHg
